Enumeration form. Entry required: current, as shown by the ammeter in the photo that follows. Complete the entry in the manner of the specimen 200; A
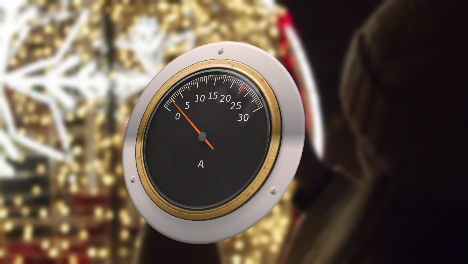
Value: 2.5; A
